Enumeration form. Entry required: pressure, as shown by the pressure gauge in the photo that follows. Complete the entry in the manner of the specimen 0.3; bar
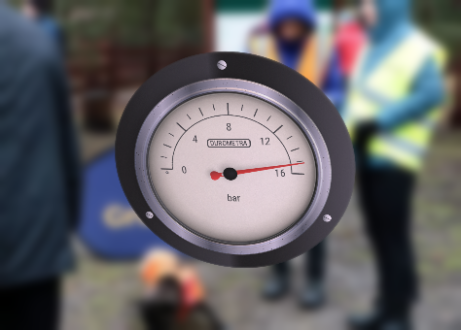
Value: 15; bar
